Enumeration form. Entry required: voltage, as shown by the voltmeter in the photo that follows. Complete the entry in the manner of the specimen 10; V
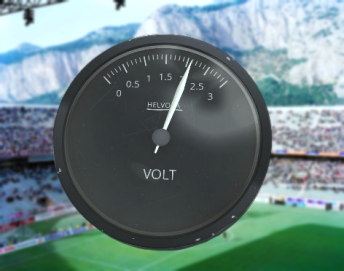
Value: 2.1; V
